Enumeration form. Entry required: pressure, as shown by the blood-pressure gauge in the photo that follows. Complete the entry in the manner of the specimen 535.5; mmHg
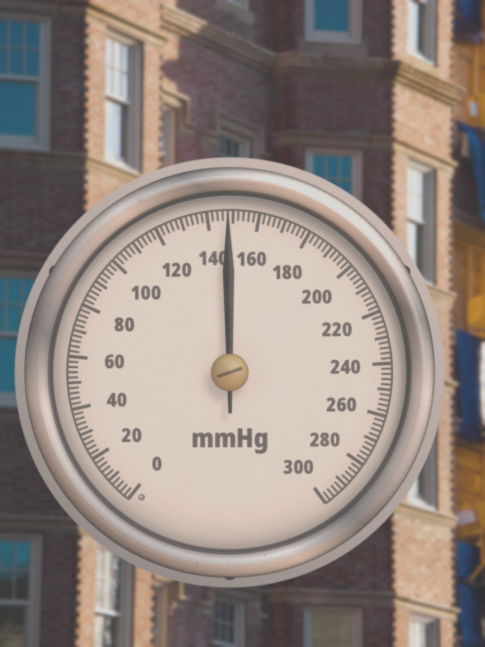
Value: 148; mmHg
